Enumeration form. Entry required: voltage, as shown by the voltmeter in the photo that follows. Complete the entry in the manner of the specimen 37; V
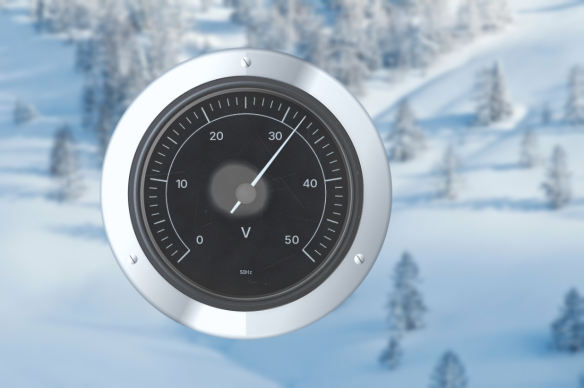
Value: 32; V
